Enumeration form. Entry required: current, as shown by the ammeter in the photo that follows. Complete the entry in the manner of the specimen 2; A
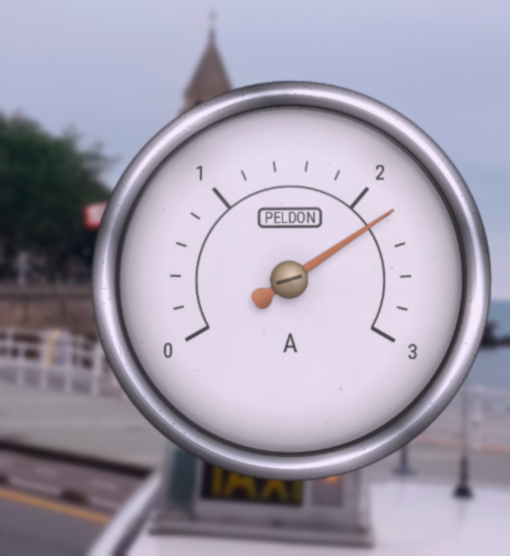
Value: 2.2; A
